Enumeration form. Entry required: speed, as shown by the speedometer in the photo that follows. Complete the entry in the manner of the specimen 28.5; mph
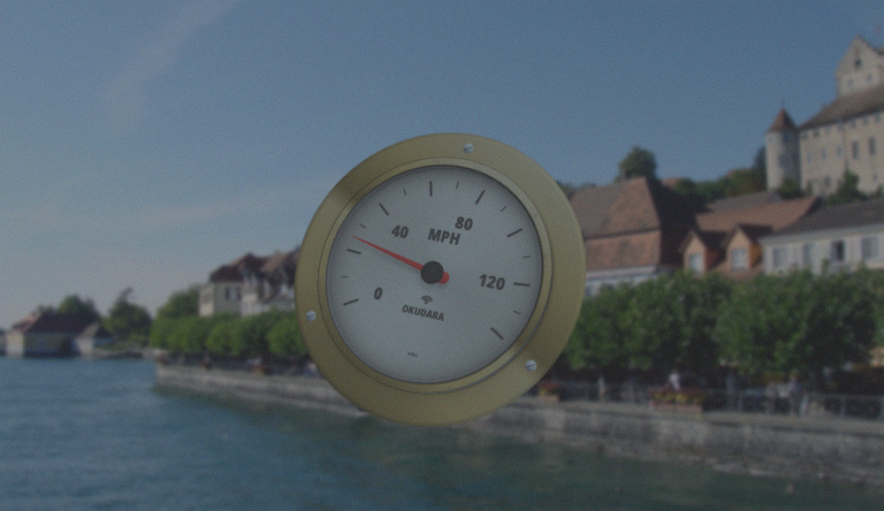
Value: 25; mph
